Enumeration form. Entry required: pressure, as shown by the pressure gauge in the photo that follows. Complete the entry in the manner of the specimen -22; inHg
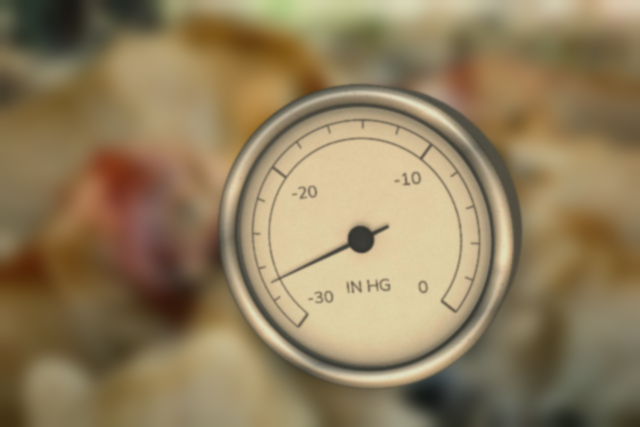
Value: -27; inHg
